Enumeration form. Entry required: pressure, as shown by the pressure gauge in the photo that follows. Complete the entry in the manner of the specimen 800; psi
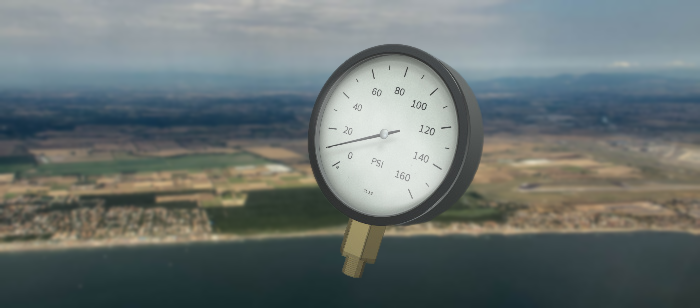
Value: 10; psi
